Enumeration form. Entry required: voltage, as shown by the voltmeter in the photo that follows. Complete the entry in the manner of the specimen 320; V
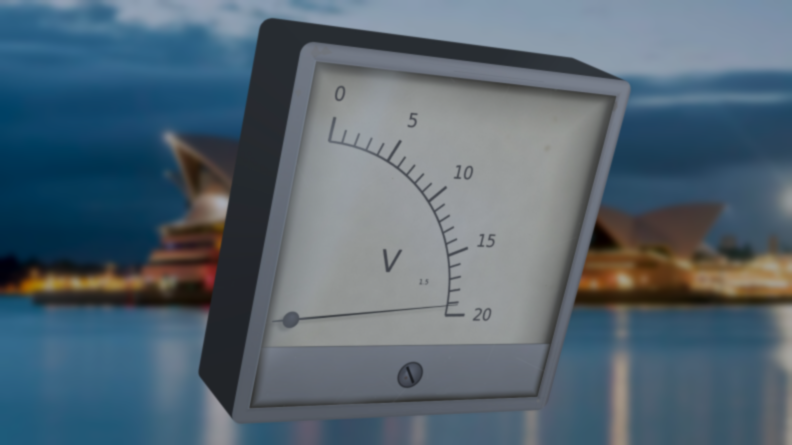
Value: 19; V
